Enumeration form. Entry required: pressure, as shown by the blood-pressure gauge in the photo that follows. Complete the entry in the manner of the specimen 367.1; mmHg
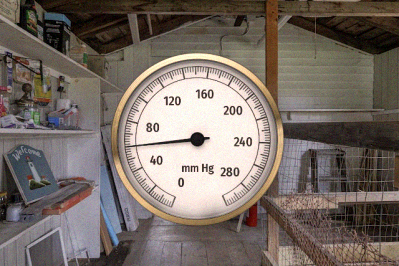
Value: 60; mmHg
